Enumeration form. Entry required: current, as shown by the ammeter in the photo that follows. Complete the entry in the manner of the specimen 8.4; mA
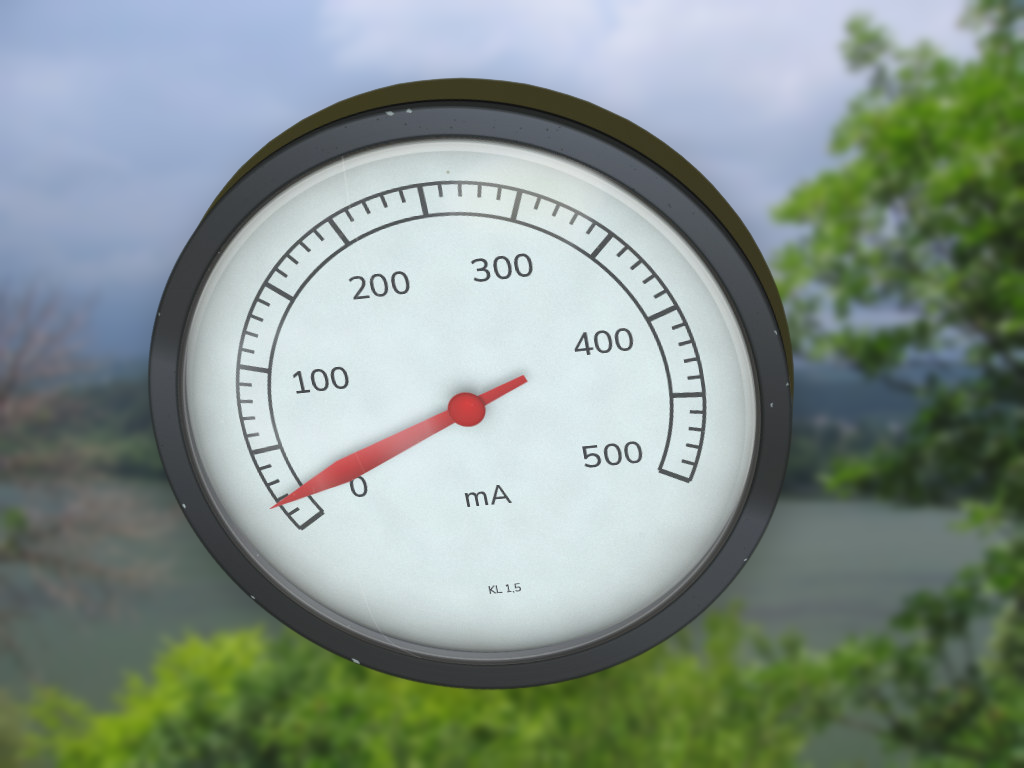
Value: 20; mA
